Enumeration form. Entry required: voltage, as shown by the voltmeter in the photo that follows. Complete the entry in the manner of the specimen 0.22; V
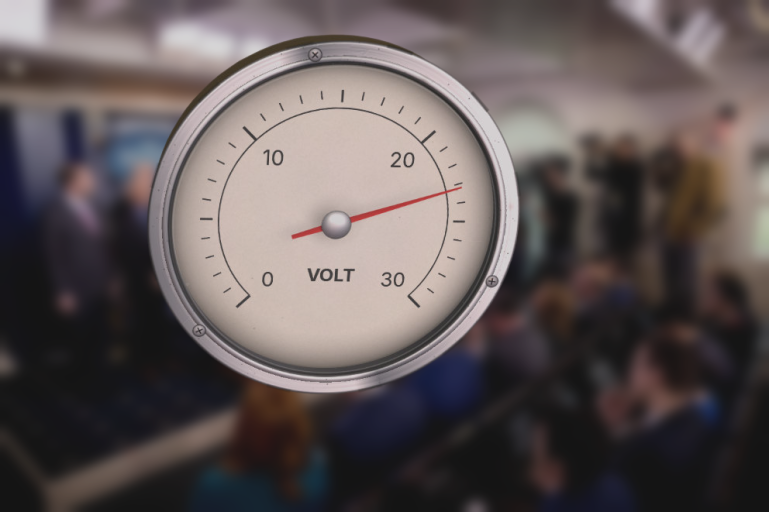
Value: 23; V
